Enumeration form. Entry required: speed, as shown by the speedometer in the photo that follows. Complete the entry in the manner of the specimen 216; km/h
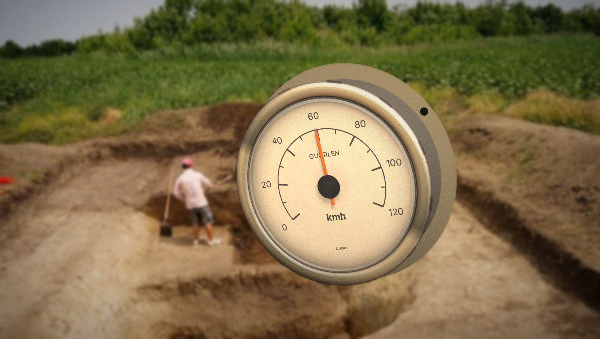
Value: 60; km/h
